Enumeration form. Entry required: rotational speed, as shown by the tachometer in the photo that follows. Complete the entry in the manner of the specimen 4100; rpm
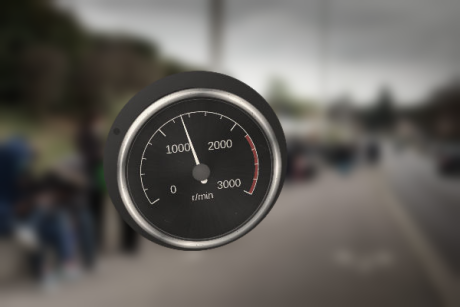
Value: 1300; rpm
